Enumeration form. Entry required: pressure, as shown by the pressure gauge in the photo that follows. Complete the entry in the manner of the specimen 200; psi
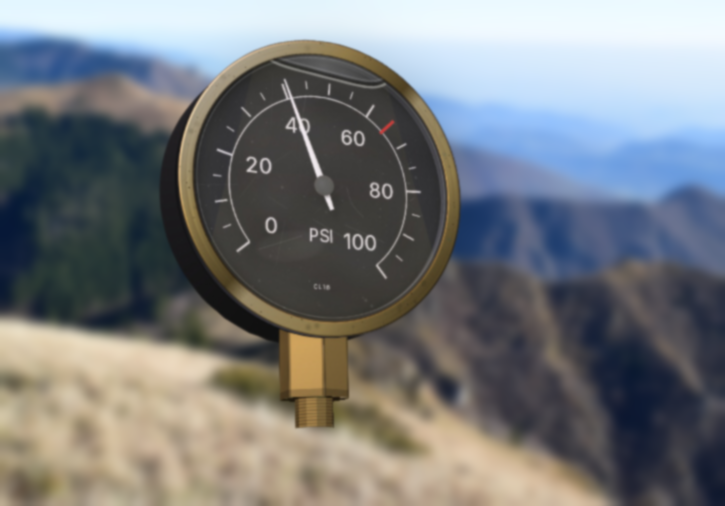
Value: 40; psi
